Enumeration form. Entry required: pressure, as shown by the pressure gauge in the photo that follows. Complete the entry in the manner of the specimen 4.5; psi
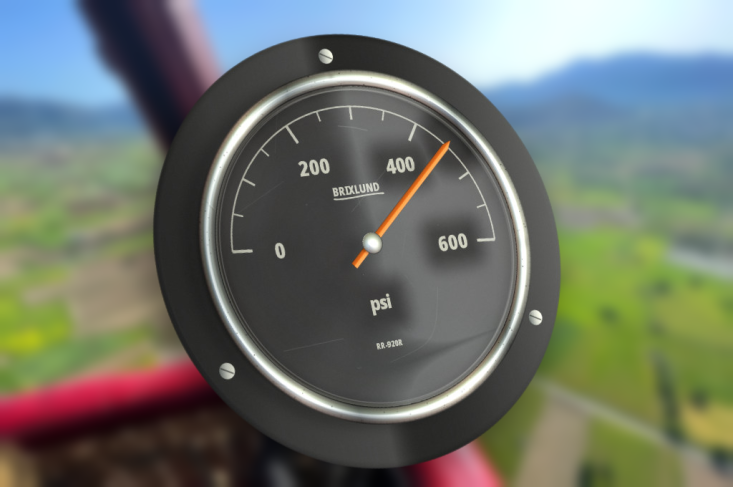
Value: 450; psi
